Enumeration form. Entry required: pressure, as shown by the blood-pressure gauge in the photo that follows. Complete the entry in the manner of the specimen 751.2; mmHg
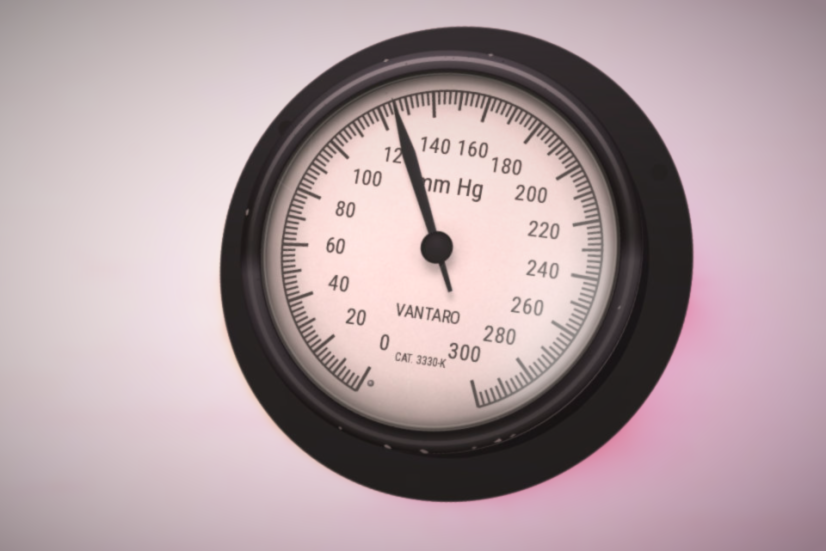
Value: 126; mmHg
